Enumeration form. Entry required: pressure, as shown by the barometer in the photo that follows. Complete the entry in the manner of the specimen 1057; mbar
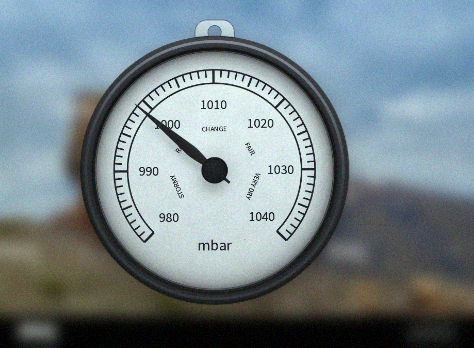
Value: 999; mbar
